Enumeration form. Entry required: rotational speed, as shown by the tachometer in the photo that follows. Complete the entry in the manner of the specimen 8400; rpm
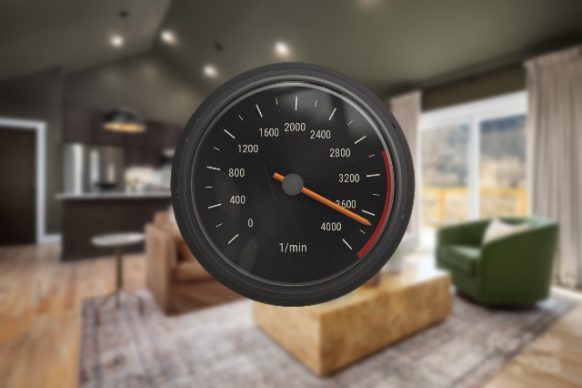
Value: 3700; rpm
